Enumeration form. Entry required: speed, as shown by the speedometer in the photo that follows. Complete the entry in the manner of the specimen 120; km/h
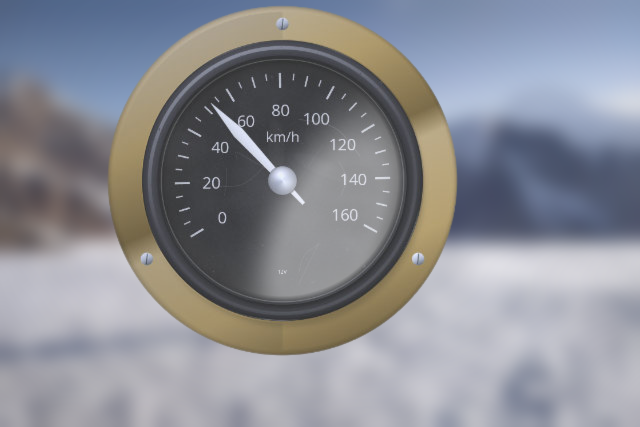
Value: 52.5; km/h
